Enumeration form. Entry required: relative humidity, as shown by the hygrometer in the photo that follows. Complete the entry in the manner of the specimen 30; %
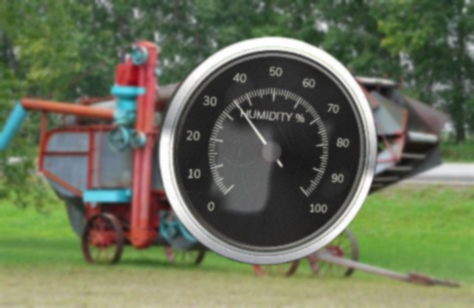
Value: 35; %
